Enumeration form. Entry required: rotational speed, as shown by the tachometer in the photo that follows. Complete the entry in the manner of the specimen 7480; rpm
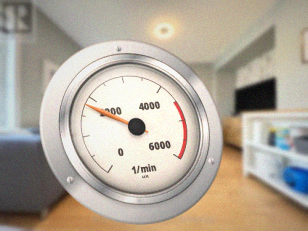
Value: 1750; rpm
